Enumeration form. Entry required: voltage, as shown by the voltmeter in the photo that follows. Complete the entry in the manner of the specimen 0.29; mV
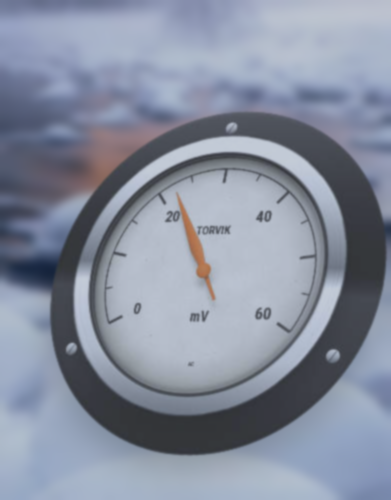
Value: 22.5; mV
